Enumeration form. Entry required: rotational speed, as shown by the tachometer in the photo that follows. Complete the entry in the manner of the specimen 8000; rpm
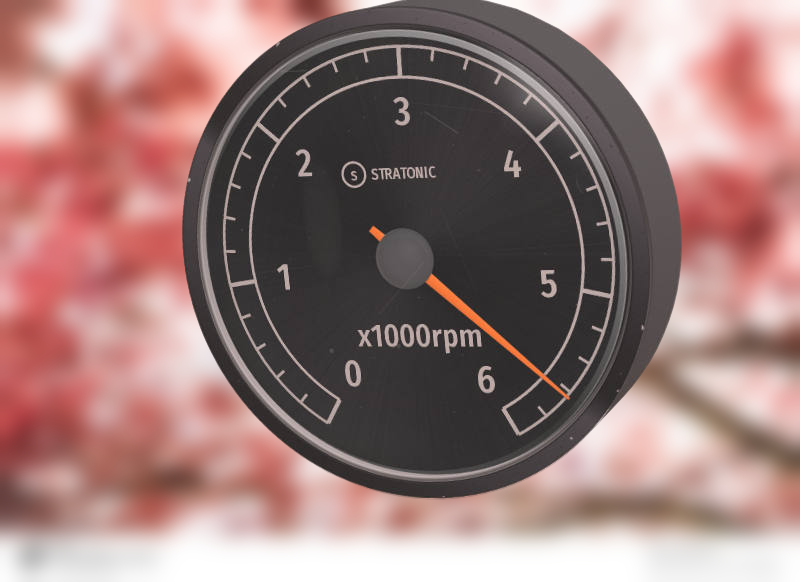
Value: 5600; rpm
